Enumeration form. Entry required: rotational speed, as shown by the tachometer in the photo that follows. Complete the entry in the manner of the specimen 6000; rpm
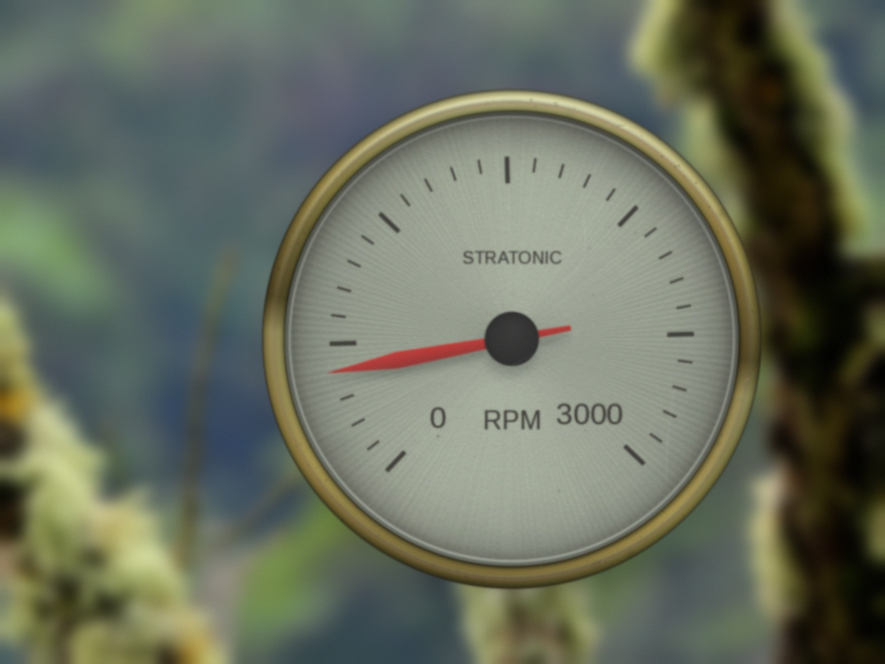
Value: 400; rpm
